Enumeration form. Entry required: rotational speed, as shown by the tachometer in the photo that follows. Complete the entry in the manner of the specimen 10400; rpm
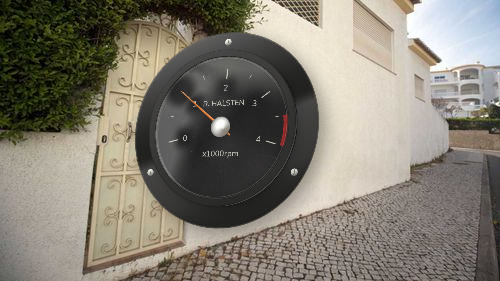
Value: 1000; rpm
